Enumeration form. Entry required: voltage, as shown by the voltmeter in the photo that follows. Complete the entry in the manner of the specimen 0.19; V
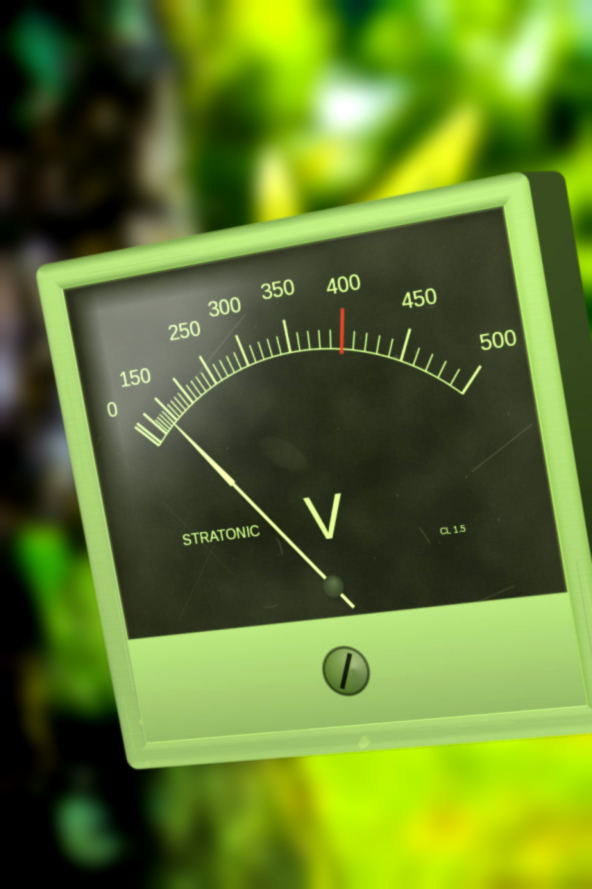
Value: 150; V
